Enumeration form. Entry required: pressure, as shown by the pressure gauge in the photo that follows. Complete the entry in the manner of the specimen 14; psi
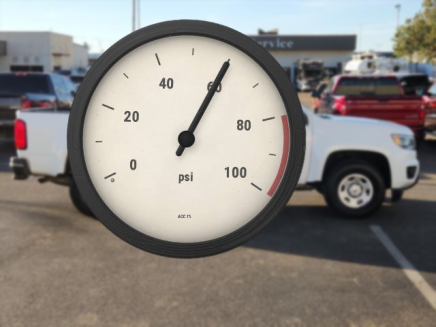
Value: 60; psi
